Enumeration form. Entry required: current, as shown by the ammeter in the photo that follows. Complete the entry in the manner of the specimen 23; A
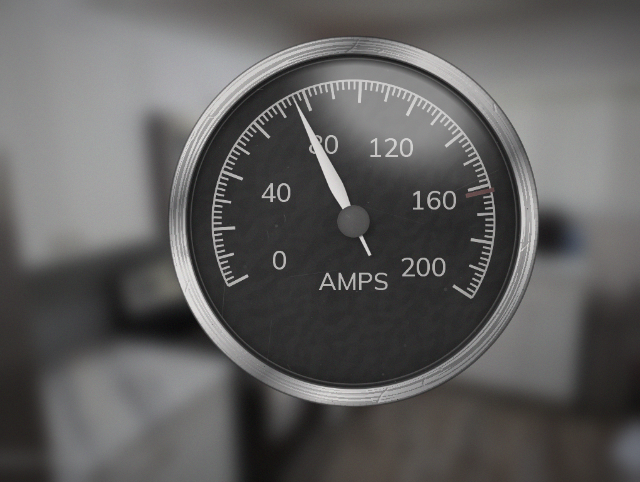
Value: 76; A
